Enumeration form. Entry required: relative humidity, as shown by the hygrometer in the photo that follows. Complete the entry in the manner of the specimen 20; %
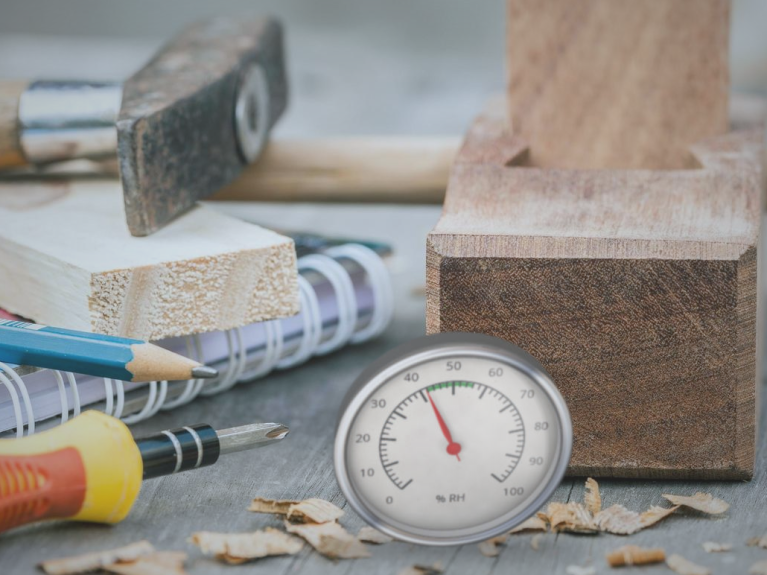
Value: 42; %
